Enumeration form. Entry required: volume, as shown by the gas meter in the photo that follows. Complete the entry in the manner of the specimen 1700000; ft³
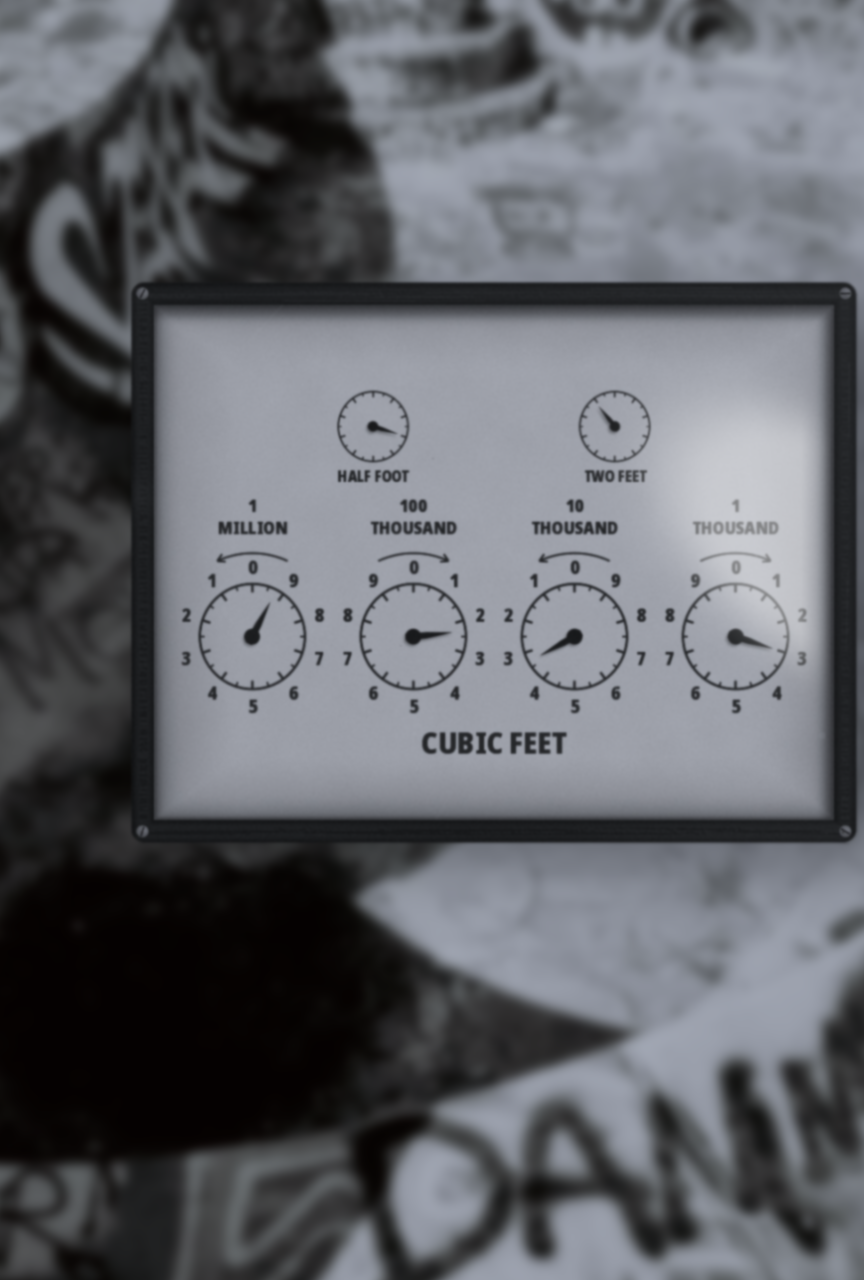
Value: 923300; ft³
